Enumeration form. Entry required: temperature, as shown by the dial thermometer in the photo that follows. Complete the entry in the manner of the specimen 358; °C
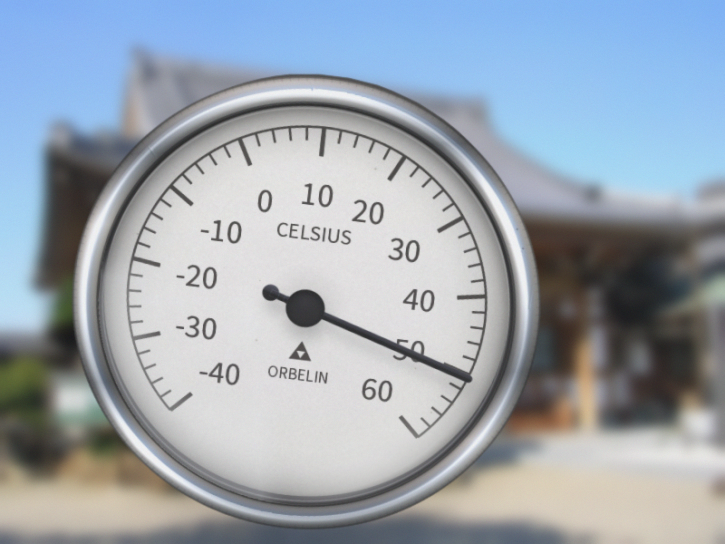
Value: 50; °C
